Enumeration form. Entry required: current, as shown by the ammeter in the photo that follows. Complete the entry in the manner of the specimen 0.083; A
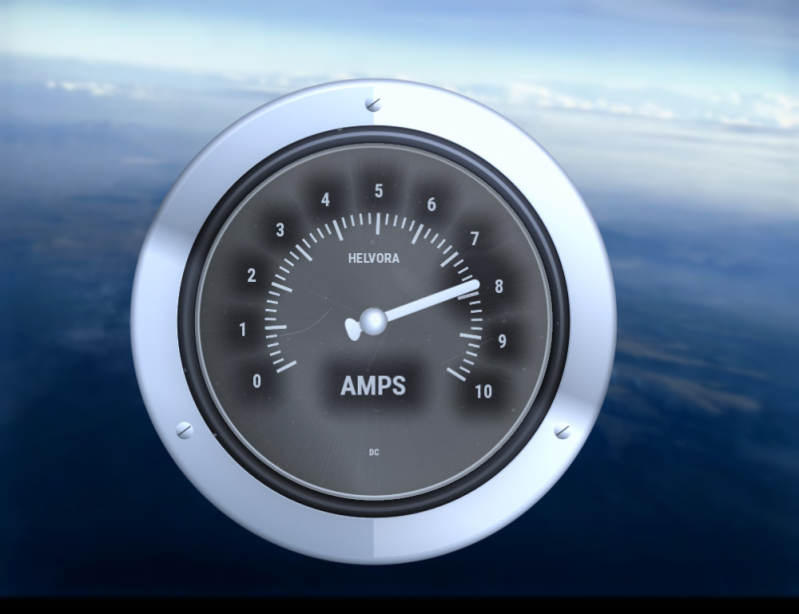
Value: 7.8; A
